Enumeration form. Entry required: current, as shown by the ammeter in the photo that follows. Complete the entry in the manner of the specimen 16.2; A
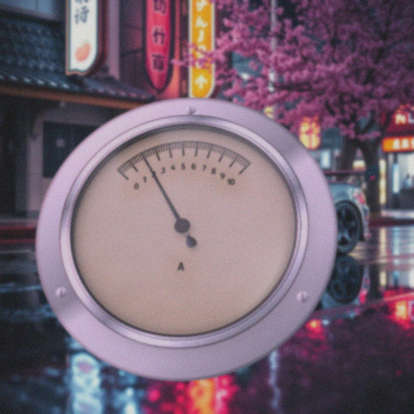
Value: 2; A
